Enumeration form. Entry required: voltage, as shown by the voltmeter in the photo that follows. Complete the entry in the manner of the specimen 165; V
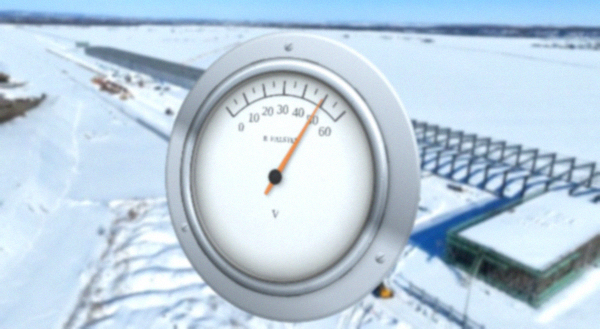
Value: 50; V
